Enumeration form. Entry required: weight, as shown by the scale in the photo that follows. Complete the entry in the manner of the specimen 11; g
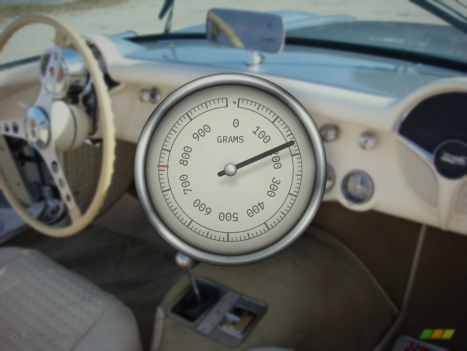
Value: 170; g
